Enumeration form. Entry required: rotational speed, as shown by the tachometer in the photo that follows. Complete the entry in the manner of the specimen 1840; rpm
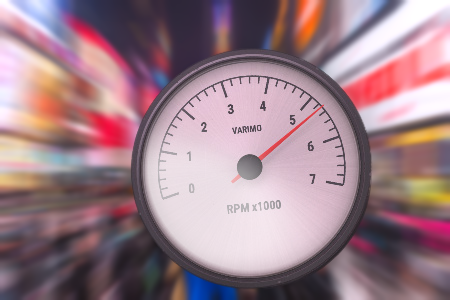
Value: 5300; rpm
